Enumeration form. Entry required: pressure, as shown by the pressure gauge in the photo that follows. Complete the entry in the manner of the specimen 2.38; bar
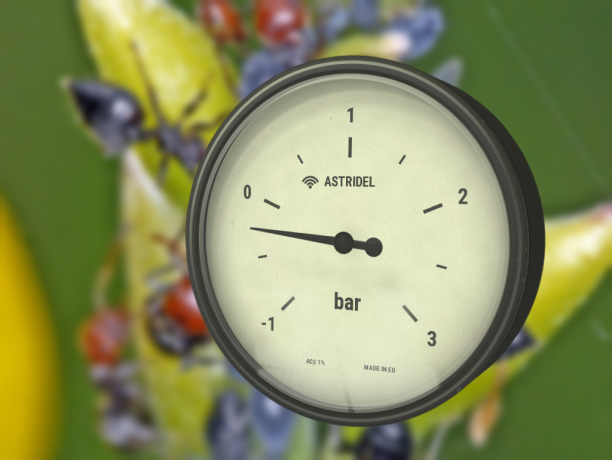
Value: -0.25; bar
